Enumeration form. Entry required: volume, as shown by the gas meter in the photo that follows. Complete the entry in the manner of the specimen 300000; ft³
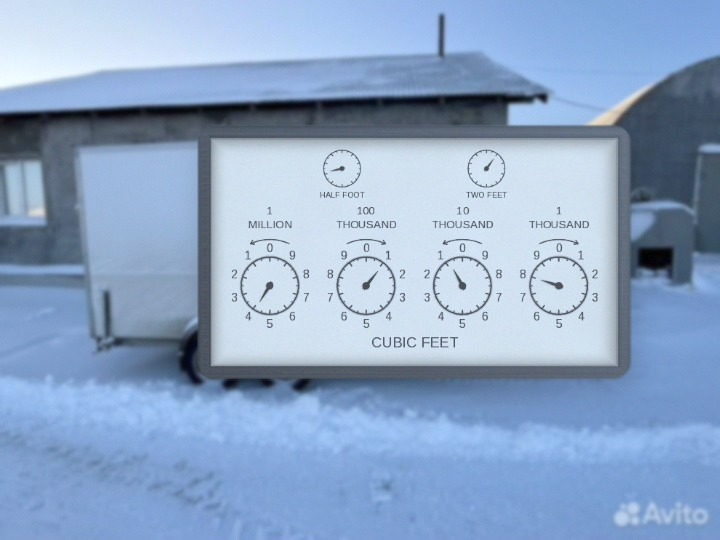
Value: 410800; ft³
